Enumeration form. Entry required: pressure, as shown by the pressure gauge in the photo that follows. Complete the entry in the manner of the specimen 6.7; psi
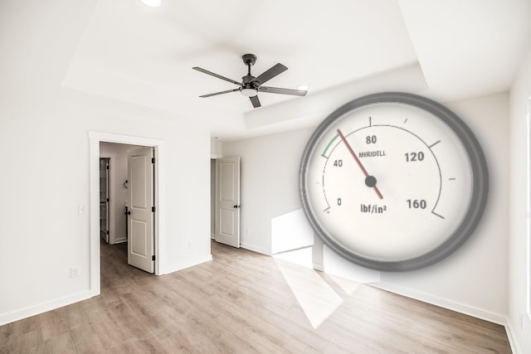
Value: 60; psi
